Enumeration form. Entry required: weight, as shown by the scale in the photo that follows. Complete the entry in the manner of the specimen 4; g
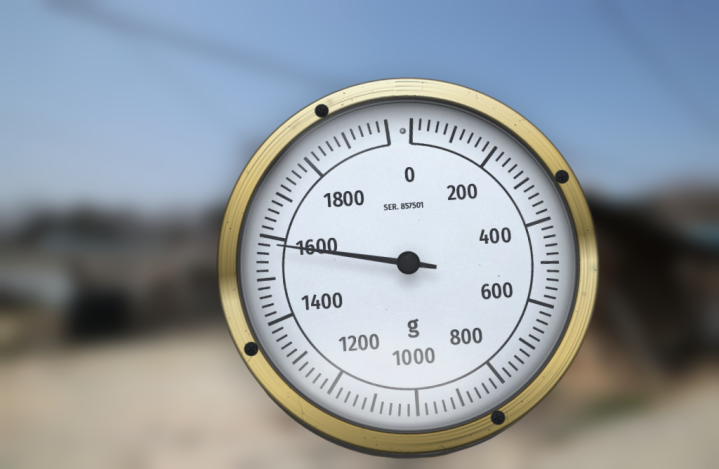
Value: 1580; g
